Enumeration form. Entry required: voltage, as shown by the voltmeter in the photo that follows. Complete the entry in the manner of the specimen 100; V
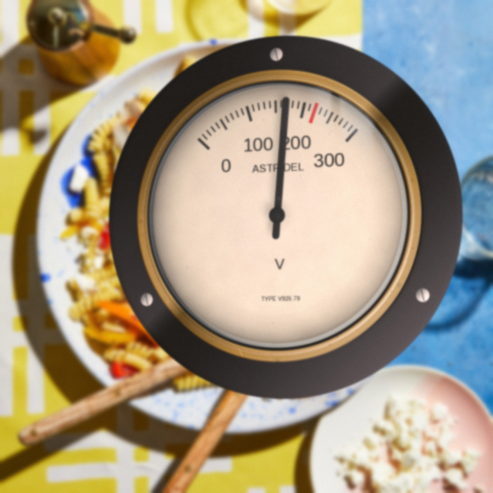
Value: 170; V
